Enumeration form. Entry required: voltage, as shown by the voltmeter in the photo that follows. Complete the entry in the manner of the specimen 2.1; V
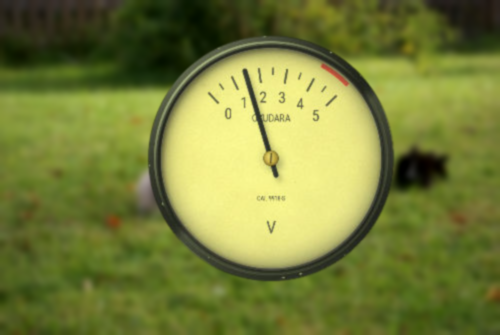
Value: 1.5; V
